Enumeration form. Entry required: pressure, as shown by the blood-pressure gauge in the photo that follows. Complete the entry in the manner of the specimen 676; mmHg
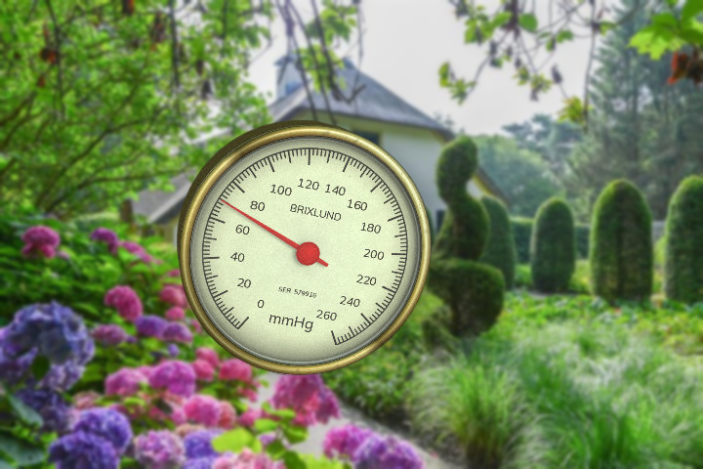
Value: 70; mmHg
